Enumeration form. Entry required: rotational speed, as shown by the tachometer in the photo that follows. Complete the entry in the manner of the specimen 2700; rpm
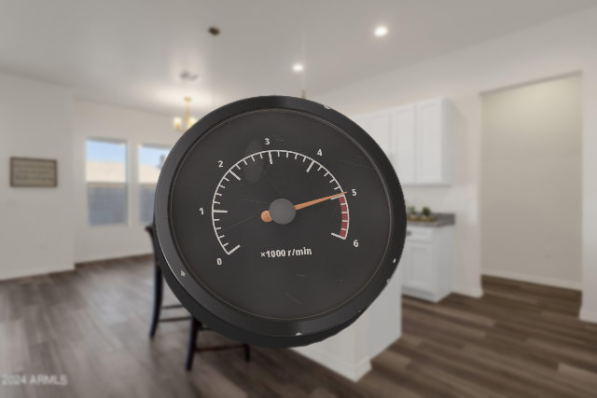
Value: 5000; rpm
